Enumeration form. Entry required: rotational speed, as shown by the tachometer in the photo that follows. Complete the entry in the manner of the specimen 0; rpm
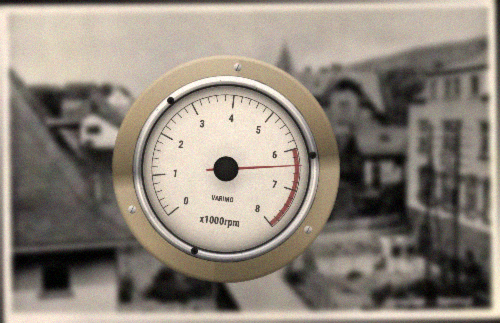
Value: 6400; rpm
